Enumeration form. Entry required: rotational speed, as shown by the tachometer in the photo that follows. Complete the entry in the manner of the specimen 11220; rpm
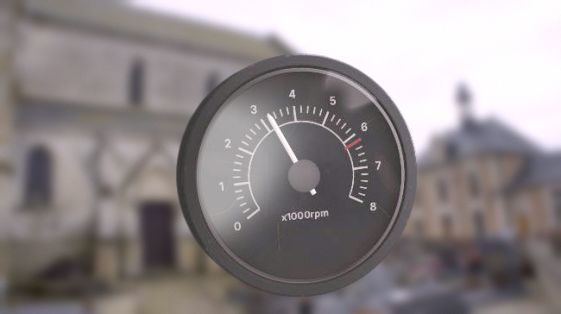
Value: 3200; rpm
